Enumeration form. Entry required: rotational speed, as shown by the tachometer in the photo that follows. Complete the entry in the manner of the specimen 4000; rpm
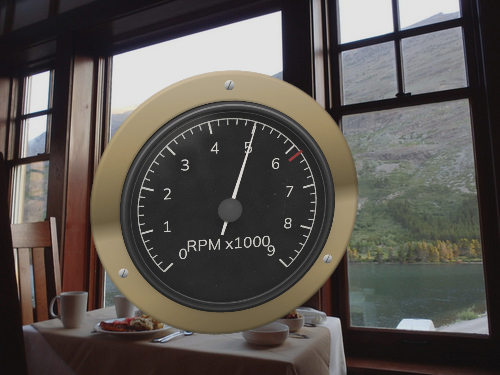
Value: 5000; rpm
